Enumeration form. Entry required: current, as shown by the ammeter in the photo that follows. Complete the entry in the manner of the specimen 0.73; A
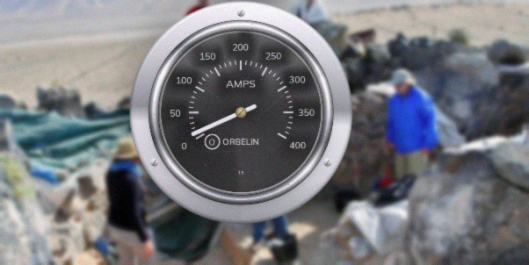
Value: 10; A
